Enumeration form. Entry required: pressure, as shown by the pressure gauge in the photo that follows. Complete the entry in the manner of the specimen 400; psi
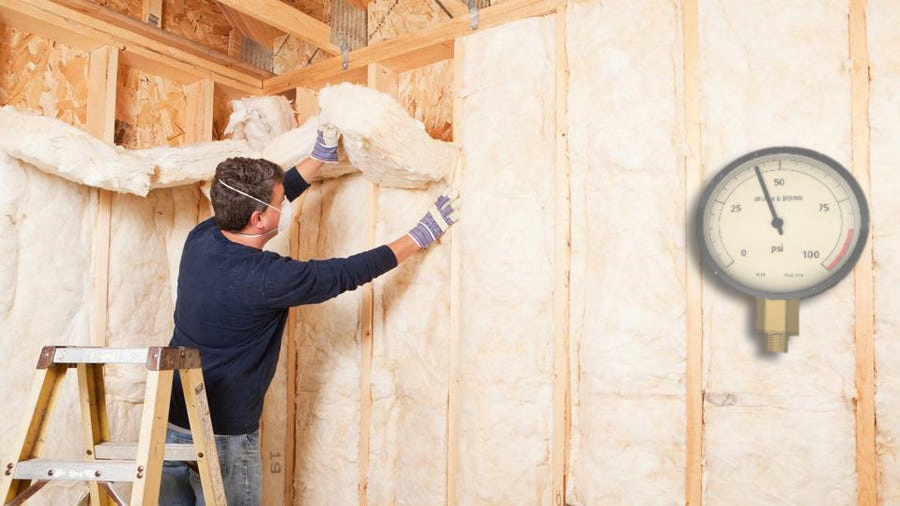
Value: 42.5; psi
